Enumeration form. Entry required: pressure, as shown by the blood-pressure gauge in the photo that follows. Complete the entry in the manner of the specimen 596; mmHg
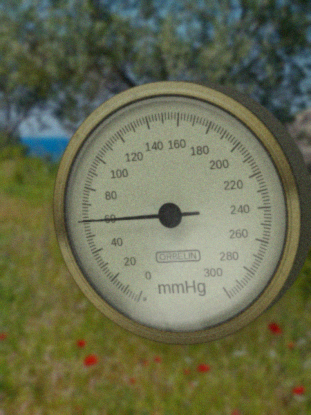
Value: 60; mmHg
